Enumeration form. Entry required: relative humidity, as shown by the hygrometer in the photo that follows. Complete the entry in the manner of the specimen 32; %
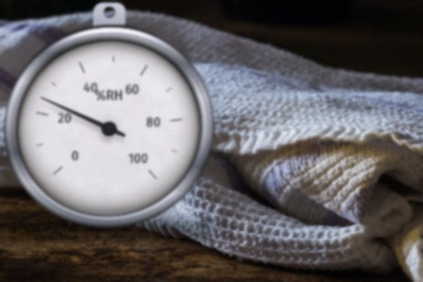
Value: 25; %
